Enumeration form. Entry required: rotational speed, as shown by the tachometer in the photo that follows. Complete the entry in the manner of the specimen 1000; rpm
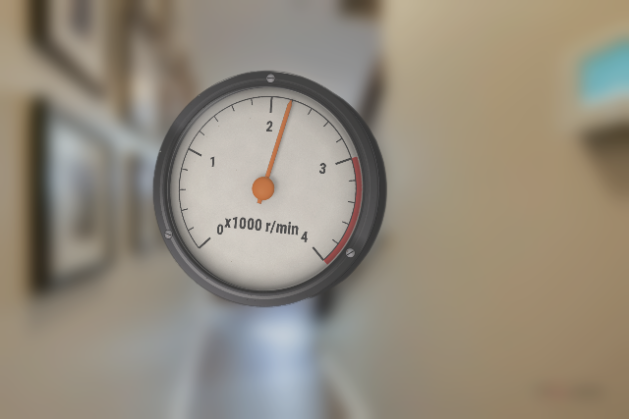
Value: 2200; rpm
